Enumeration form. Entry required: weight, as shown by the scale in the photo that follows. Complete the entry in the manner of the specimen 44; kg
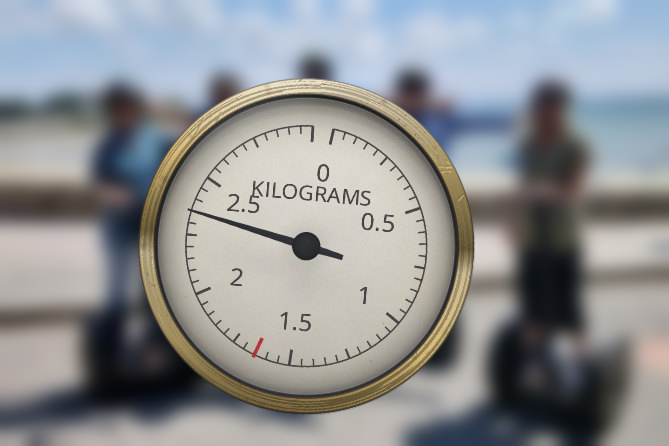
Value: 2.35; kg
